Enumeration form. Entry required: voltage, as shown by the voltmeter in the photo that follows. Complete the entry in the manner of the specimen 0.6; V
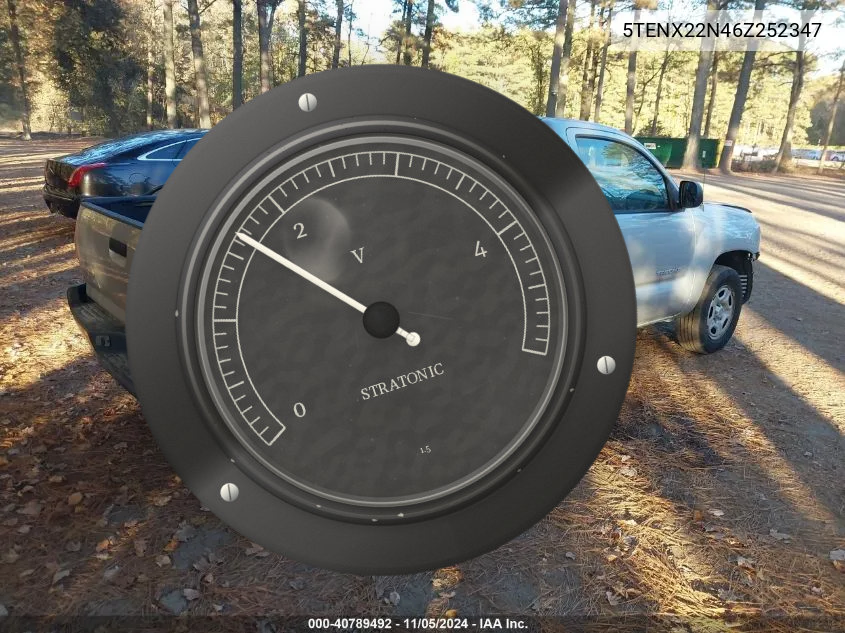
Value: 1.65; V
